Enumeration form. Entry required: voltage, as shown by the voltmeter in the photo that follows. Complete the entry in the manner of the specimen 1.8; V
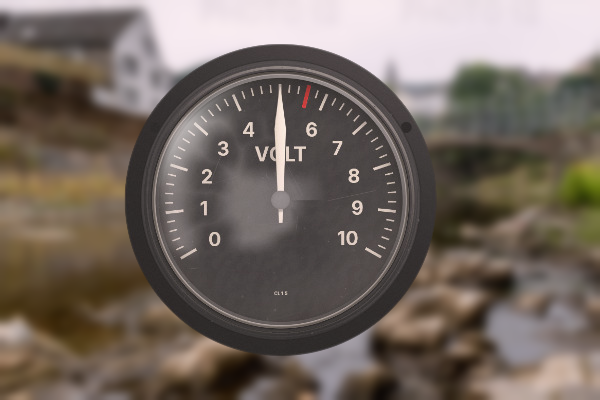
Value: 5; V
